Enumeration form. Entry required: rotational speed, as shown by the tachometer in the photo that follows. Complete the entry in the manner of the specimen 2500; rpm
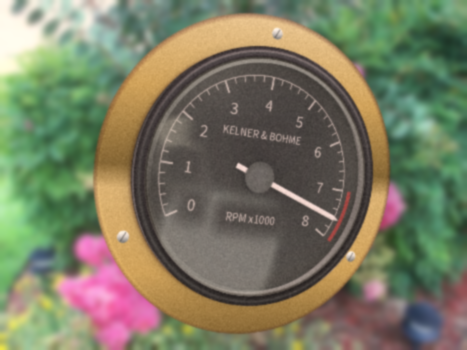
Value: 7600; rpm
